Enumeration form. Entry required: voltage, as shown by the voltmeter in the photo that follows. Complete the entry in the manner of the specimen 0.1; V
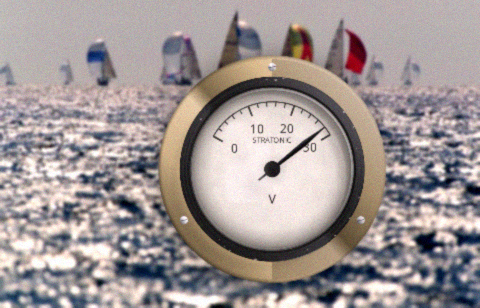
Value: 28; V
